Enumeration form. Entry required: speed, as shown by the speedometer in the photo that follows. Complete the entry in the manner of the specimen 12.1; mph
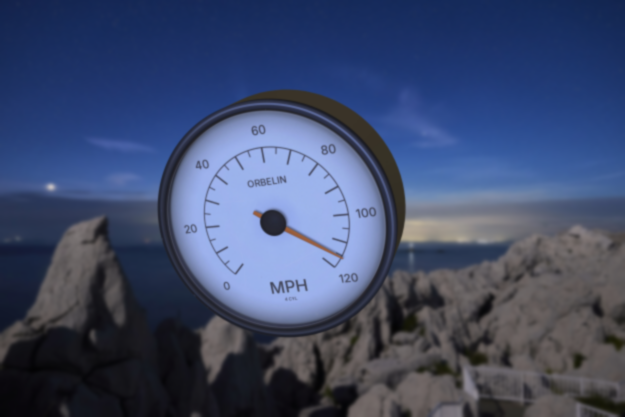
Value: 115; mph
